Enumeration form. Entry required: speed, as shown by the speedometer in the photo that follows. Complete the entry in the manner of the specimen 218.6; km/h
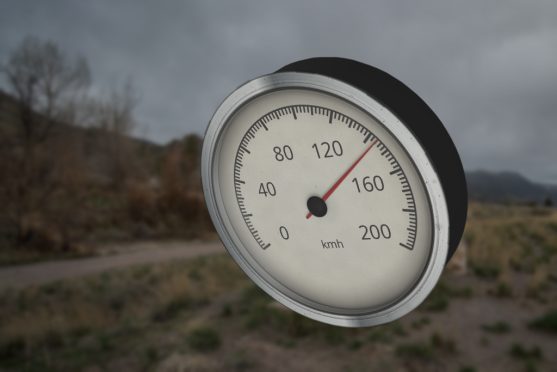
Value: 144; km/h
